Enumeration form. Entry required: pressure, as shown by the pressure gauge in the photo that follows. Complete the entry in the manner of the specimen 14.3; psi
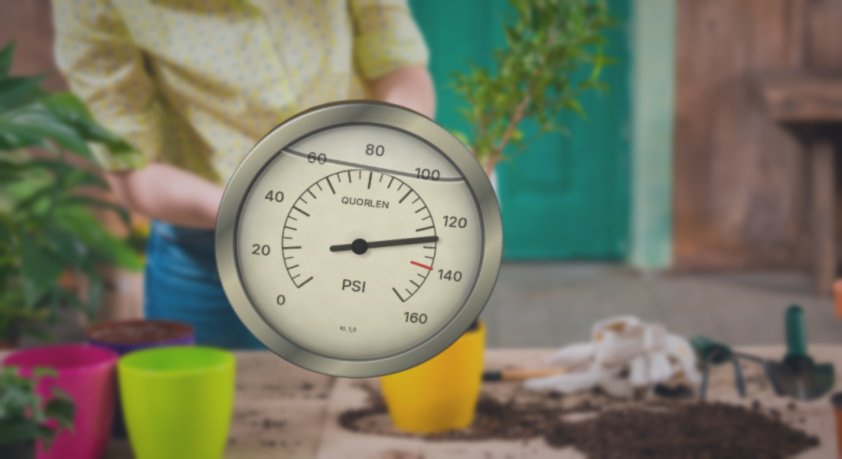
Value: 125; psi
